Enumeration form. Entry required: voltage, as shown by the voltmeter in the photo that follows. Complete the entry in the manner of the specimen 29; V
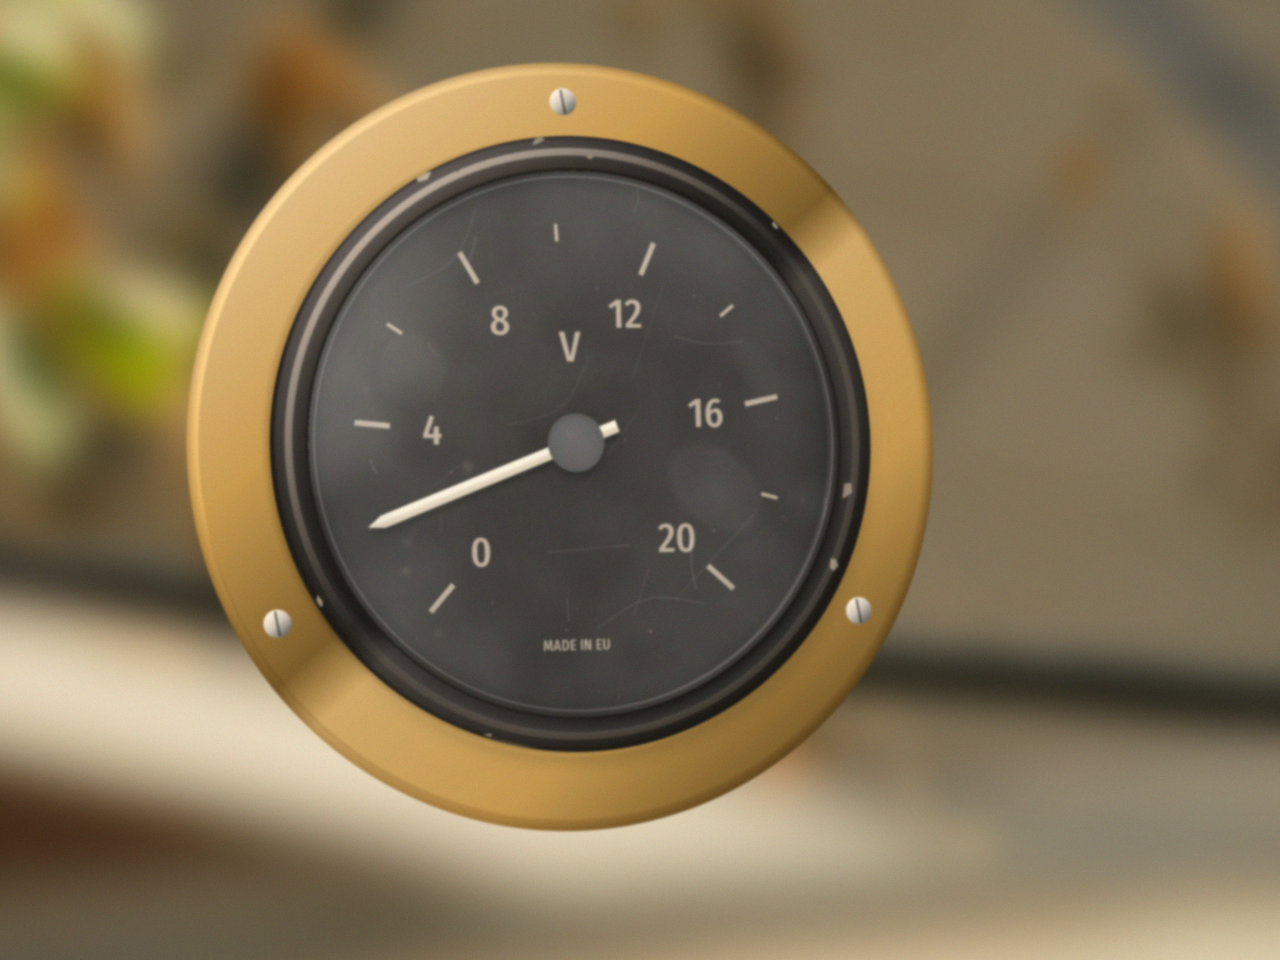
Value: 2; V
